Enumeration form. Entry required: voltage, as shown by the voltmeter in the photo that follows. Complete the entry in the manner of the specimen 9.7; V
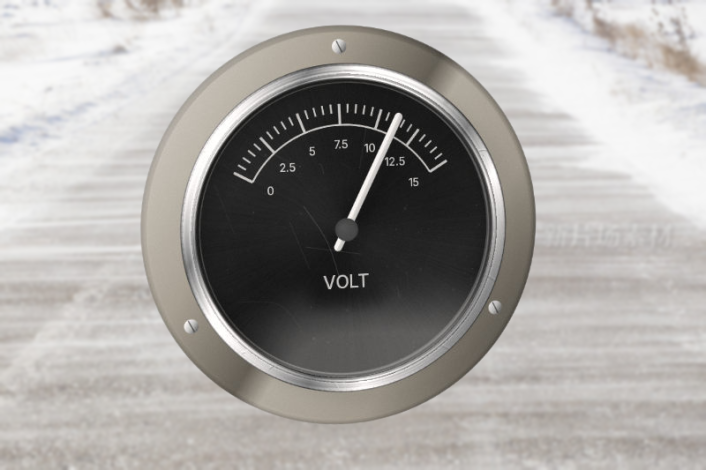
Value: 11; V
